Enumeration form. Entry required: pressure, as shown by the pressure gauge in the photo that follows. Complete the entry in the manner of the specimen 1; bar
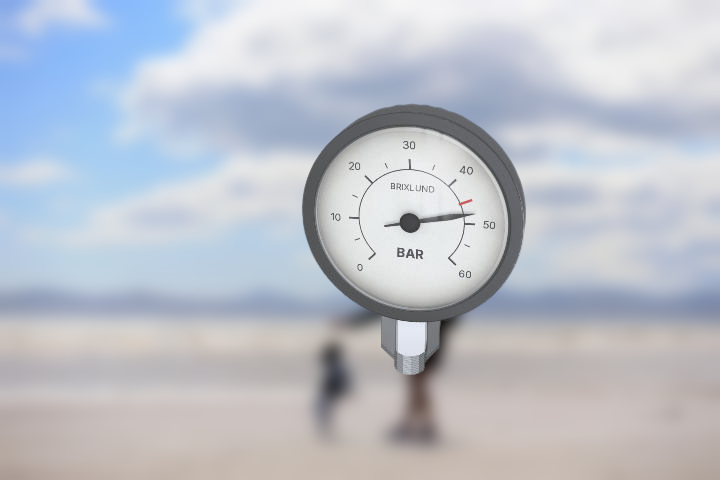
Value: 47.5; bar
